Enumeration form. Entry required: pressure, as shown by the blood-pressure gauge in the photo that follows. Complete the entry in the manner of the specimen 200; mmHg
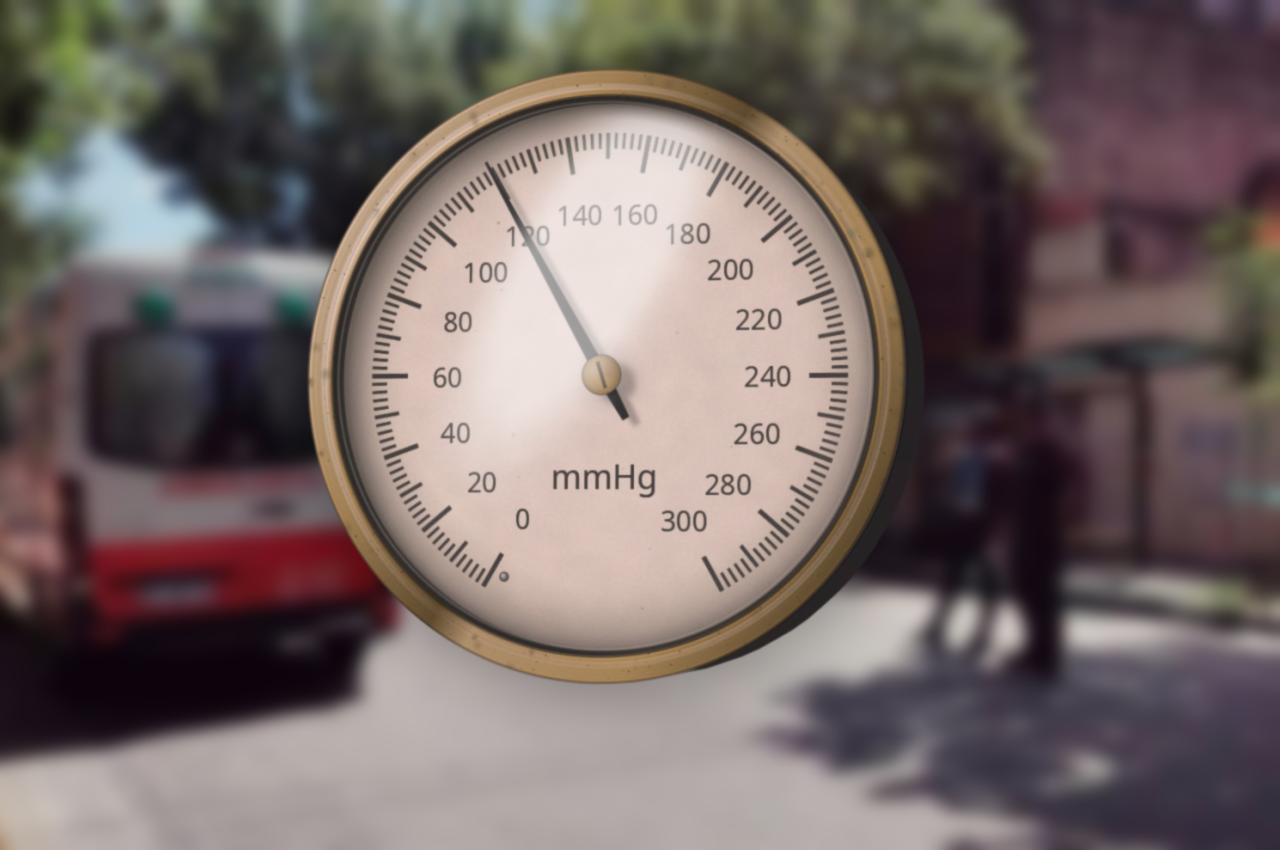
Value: 120; mmHg
